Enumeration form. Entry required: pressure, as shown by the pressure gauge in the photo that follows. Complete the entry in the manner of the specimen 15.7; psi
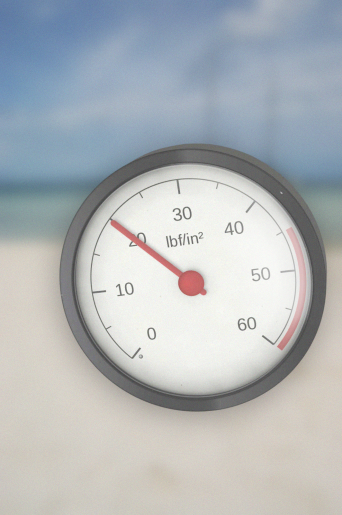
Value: 20; psi
